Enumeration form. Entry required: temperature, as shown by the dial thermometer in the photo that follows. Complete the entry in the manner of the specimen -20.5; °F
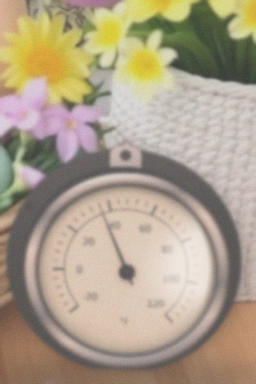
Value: 36; °F
